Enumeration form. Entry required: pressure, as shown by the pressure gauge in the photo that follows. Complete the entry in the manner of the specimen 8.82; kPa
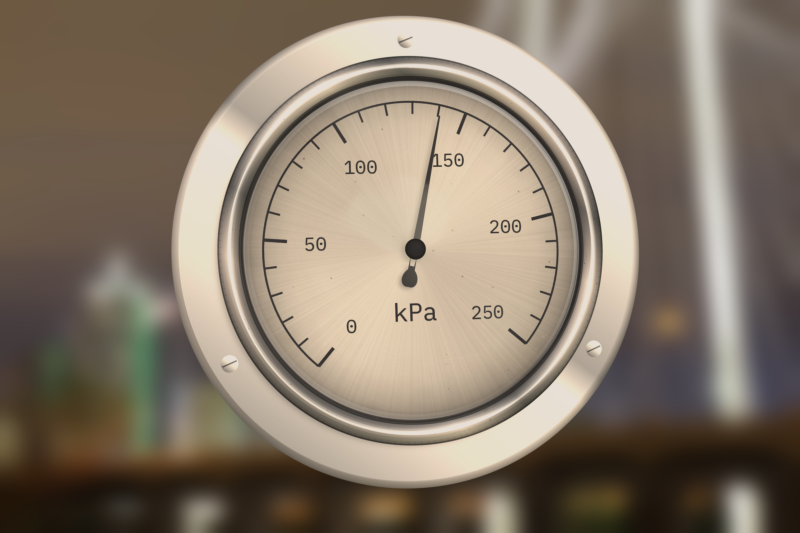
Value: 140; kPa
